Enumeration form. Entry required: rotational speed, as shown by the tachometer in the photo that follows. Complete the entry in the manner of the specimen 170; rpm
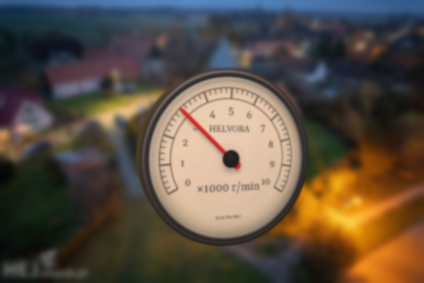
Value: 3000; rpm
